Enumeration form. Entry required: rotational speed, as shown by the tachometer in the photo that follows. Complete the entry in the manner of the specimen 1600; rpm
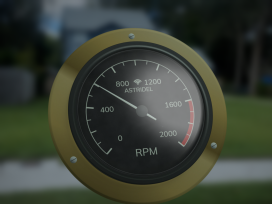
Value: 600; rpm
